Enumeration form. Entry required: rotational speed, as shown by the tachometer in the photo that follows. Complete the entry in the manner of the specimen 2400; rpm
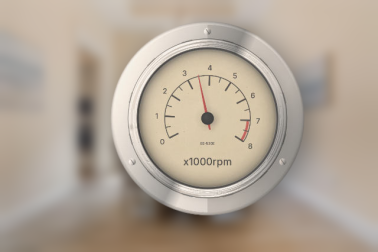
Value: 3500; rpm
